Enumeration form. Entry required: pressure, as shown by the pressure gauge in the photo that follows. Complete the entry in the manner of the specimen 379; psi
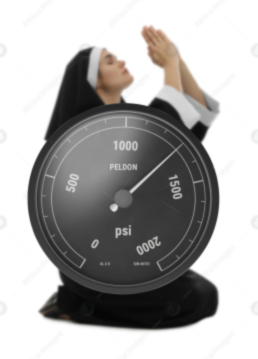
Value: 1300; psi
